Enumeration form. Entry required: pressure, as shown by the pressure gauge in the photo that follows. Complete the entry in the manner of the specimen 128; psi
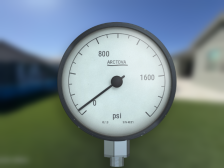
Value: 50; psi
